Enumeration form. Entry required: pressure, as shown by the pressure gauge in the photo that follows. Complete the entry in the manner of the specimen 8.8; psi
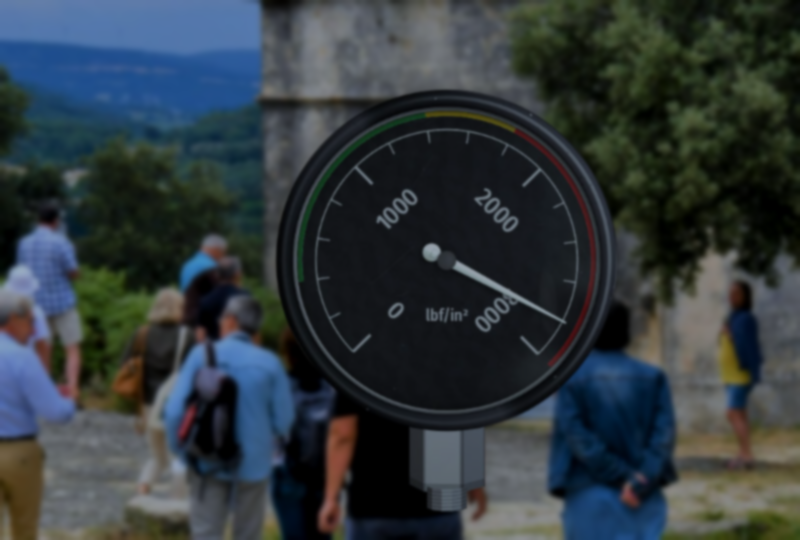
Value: 2800; psi
